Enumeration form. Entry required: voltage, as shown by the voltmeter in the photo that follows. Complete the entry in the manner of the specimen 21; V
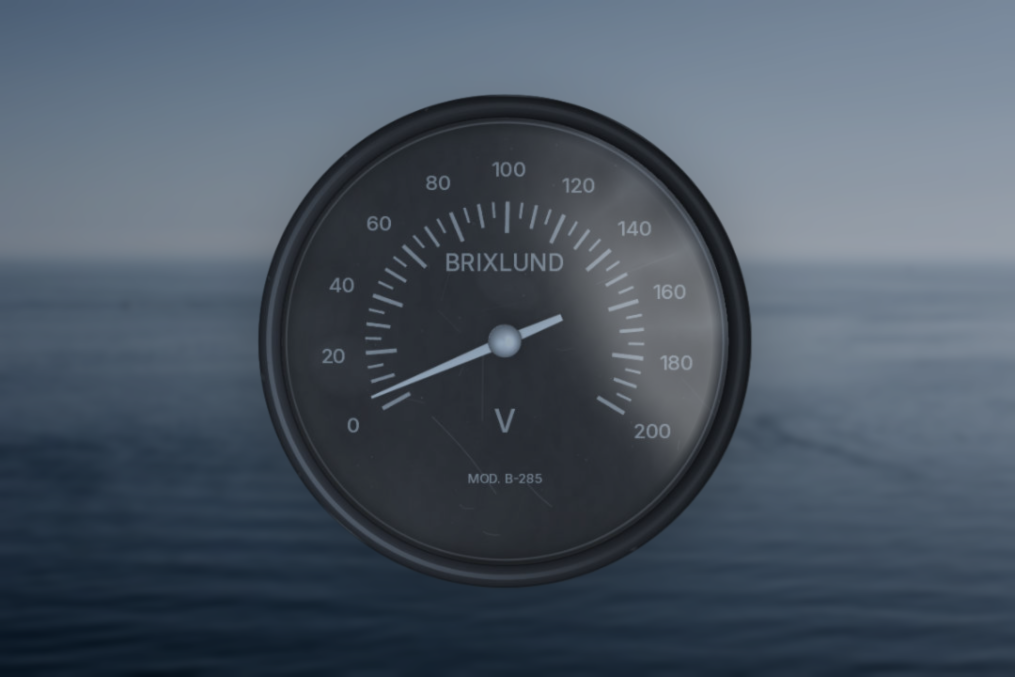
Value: 5; V
